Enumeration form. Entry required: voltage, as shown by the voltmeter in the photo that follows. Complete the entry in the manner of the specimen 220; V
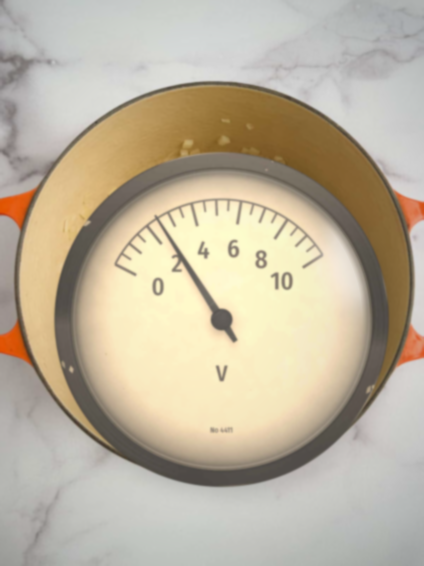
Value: 2.5; V
